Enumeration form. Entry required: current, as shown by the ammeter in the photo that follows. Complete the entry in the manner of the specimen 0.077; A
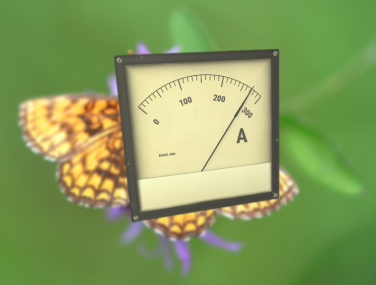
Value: 270; A
